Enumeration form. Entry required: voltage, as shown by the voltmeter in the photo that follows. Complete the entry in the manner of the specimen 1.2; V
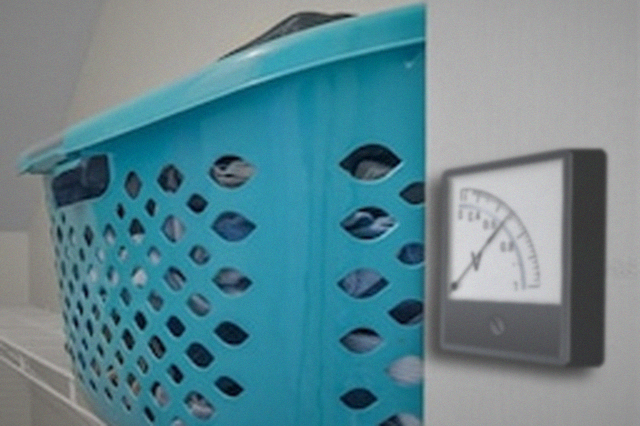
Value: 0.7; V
